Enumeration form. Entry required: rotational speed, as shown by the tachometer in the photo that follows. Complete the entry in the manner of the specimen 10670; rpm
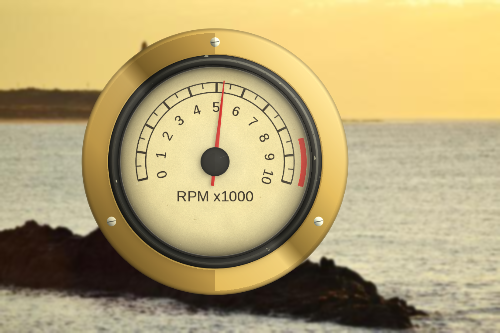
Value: 5250; rpm
